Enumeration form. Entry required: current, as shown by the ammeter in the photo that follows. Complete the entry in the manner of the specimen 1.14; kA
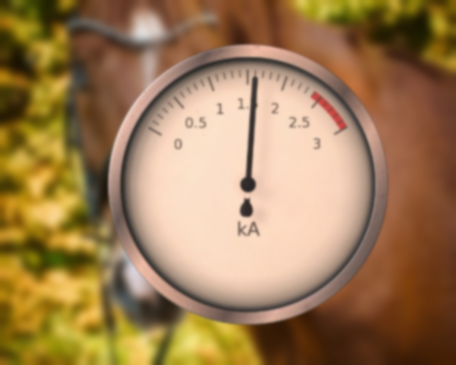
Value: 1.6; kA
